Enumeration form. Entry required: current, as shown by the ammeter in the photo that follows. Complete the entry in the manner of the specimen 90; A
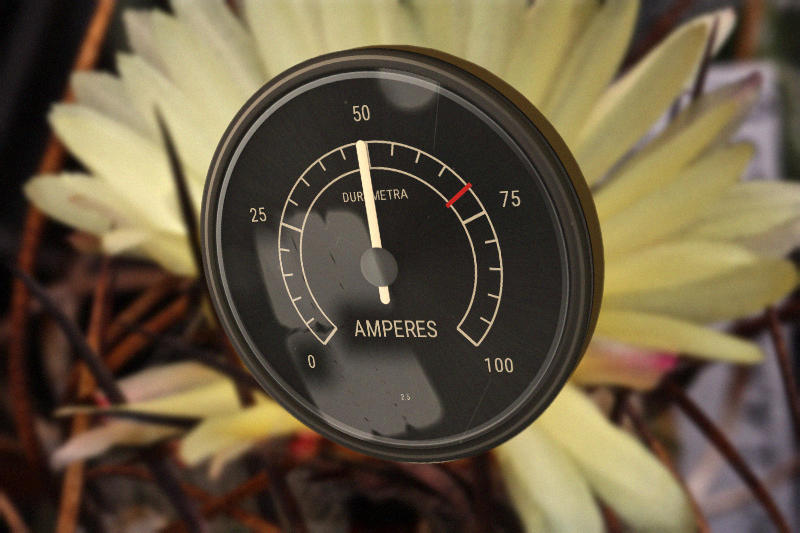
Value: 50; A
